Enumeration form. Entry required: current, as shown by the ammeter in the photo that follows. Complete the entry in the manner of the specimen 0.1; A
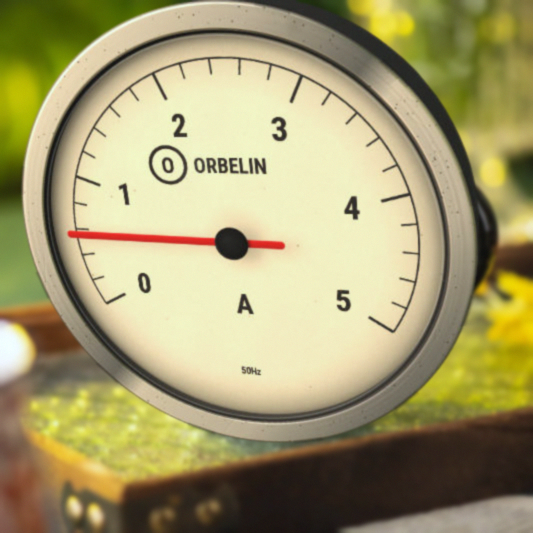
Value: 0.6; A
